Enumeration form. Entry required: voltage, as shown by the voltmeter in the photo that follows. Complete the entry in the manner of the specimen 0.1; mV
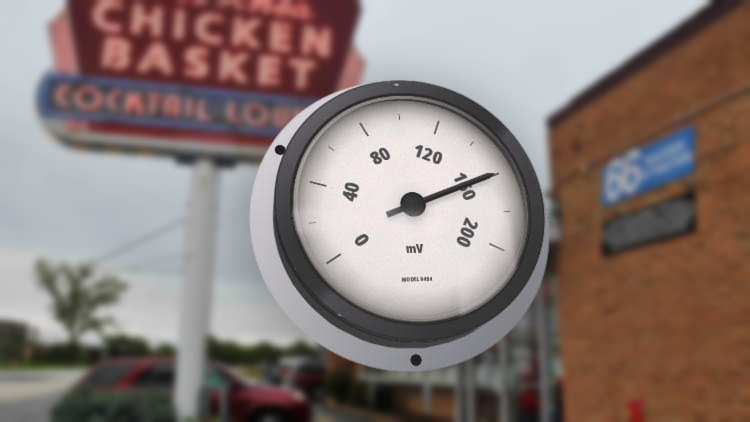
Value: 160; mV
